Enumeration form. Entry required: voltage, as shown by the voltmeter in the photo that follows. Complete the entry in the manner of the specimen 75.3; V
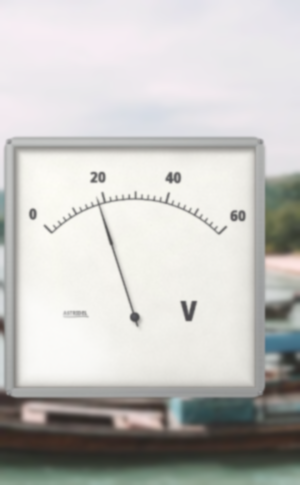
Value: 18; V
